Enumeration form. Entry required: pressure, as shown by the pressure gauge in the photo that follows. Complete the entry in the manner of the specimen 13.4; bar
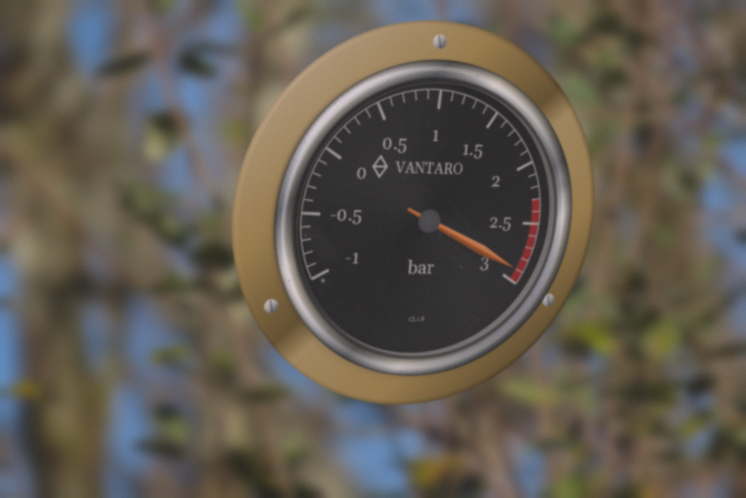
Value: 2.9; bar
